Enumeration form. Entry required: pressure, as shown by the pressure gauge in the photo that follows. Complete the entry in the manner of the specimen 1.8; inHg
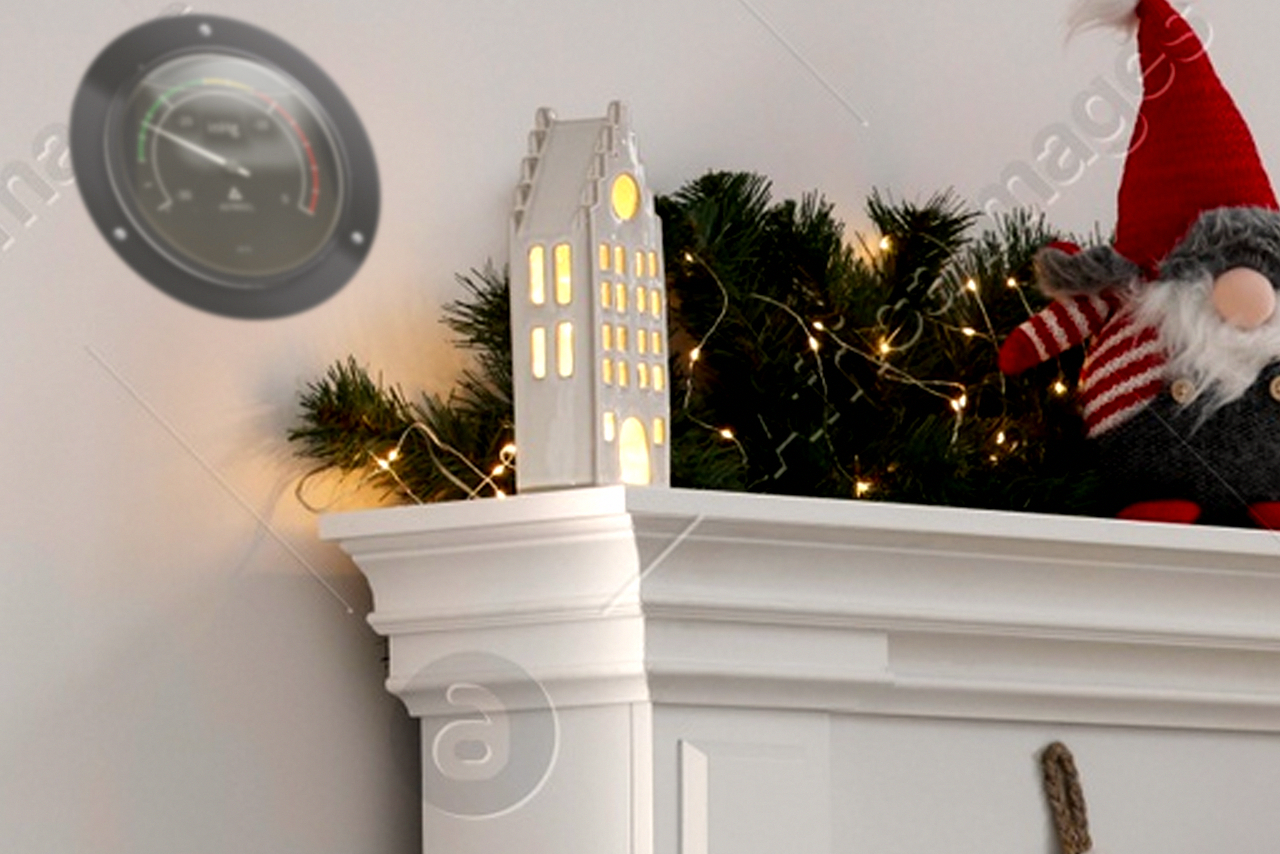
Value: -23; inHg
